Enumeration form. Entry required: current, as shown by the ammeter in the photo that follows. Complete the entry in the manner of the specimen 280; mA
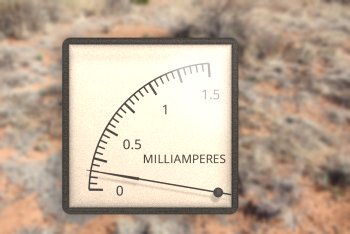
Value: 0.15; mA
